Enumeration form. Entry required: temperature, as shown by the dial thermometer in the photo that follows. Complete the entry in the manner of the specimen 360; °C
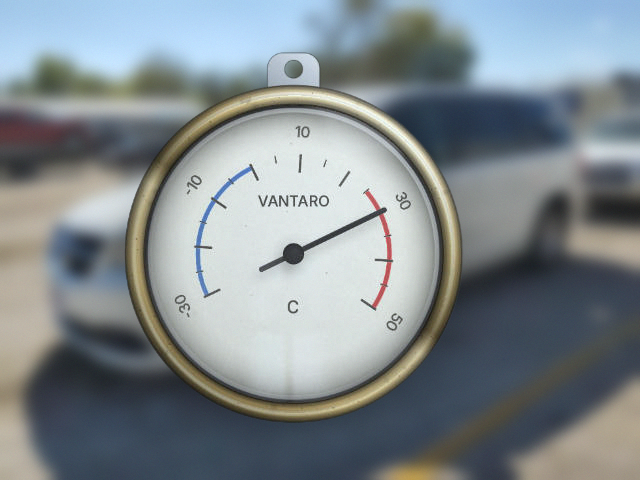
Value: 30; °C
